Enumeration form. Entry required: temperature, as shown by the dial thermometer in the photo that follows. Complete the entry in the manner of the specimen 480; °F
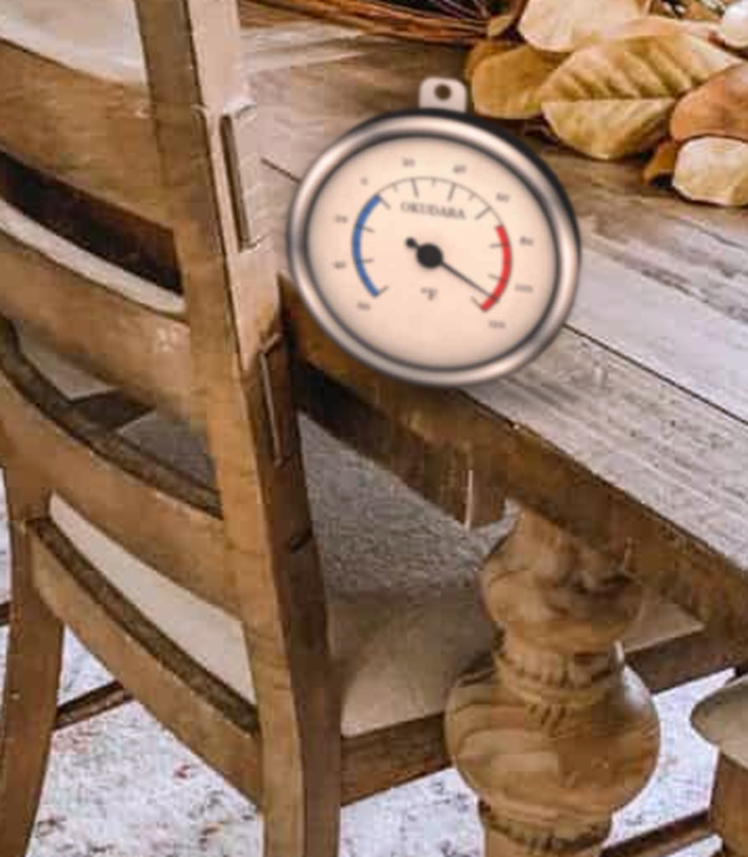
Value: 110; °F
